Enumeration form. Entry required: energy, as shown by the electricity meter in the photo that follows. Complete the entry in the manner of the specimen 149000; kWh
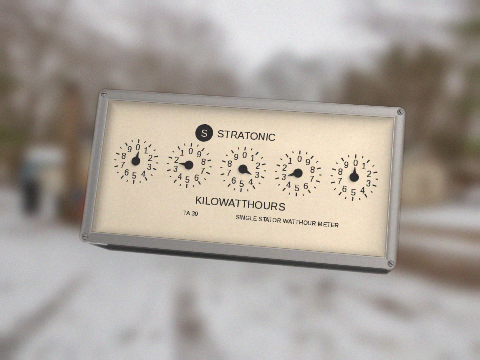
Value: 2330; kWh
